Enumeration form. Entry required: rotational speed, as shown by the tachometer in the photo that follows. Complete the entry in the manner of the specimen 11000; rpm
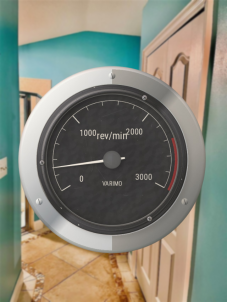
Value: 300; rpm
